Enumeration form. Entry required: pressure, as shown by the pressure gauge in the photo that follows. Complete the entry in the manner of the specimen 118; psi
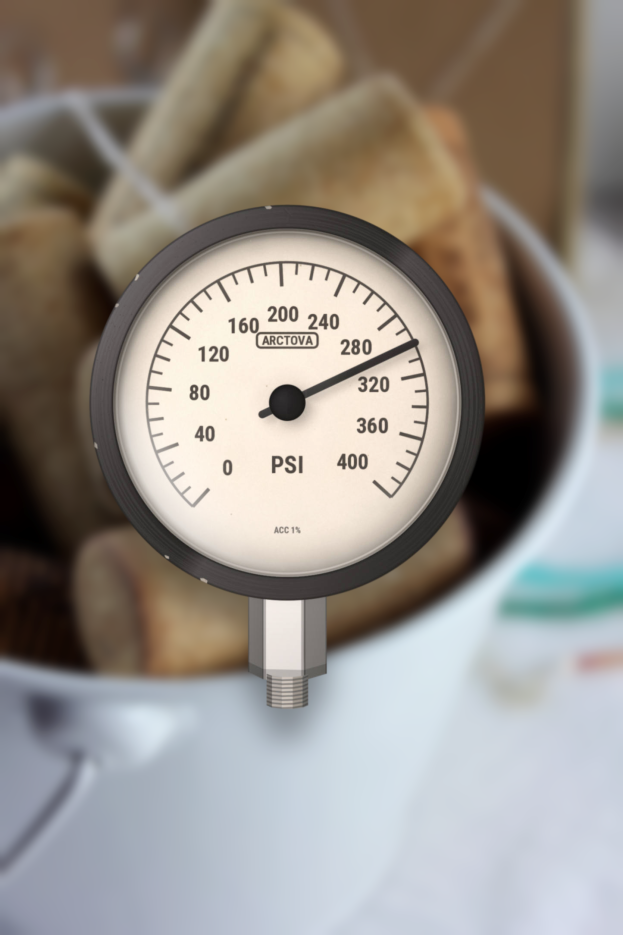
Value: 300; psi
